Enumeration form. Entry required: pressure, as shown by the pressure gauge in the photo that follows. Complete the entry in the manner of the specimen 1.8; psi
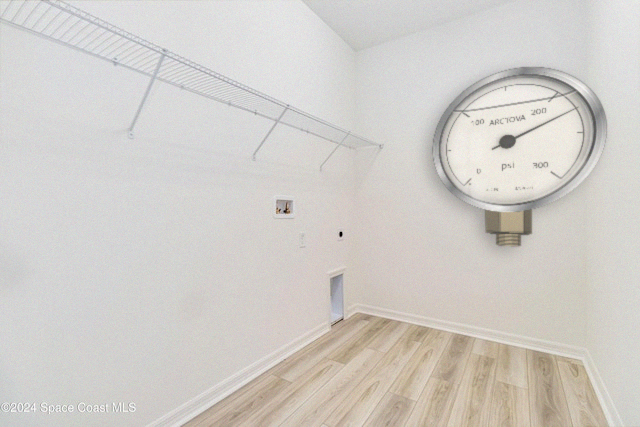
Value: 225; psi
